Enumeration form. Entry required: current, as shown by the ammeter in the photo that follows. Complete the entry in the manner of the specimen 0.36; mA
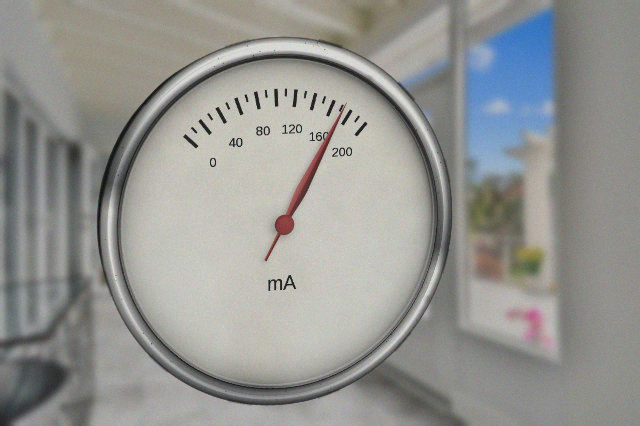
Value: 170; mA
